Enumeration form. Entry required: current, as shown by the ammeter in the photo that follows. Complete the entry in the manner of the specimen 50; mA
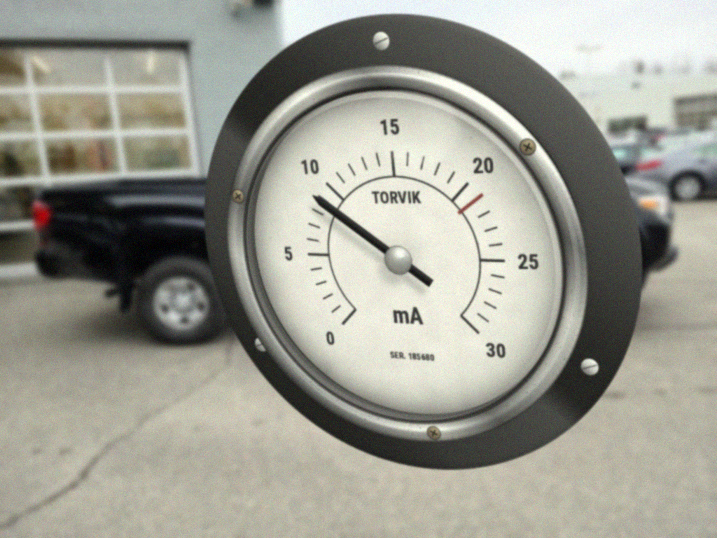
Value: 9; mA
